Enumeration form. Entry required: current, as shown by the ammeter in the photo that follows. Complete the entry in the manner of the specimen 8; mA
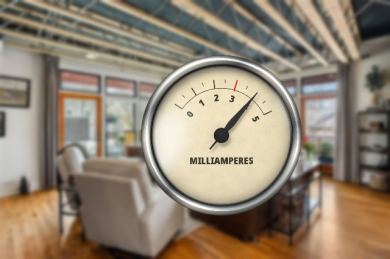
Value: 4; mA
